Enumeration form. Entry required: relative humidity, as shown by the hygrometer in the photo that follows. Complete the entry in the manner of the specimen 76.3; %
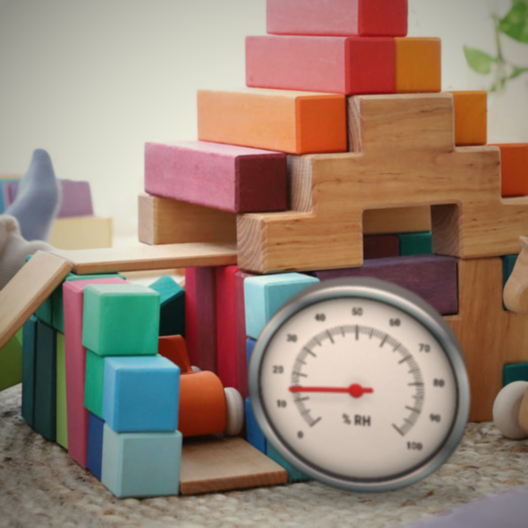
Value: 15; %
